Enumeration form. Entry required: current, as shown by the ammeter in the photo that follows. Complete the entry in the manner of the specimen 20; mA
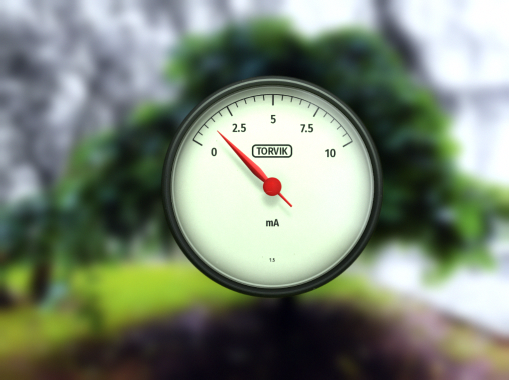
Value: 1.25; mA
